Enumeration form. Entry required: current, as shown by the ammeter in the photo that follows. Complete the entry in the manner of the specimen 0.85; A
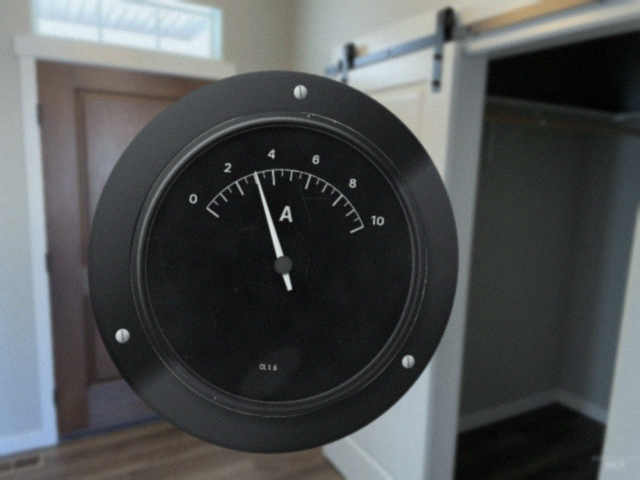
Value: 3; A
